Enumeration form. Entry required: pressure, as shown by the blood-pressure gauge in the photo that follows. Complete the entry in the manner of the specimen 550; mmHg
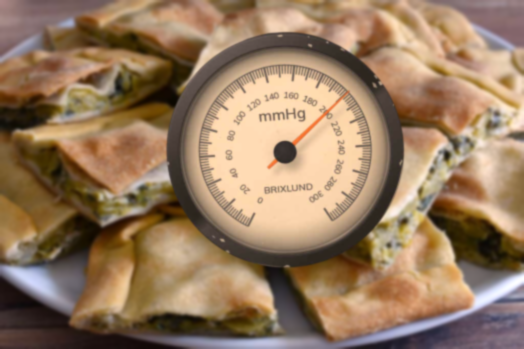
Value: 200; mmHg
